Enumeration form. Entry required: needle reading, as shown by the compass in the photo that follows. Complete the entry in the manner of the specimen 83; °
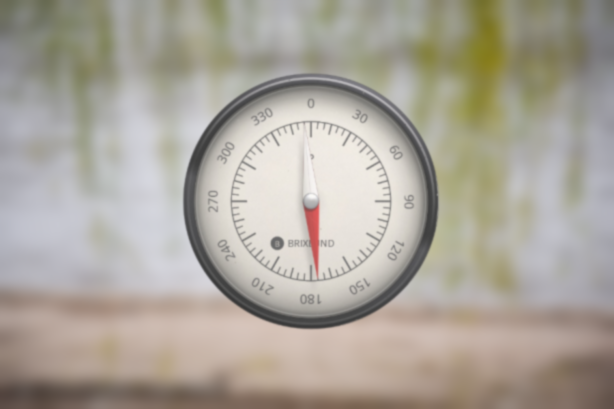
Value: 175; °
